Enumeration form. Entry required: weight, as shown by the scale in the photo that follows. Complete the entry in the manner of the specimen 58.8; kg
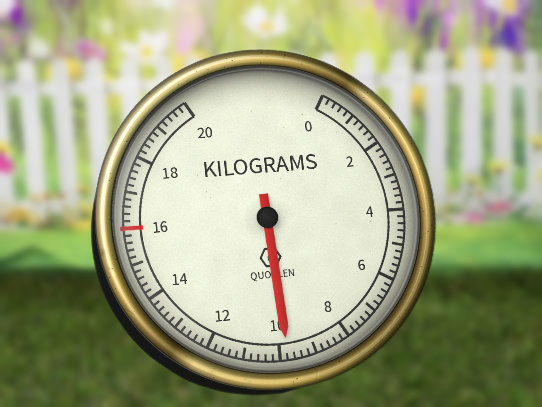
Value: 9.8; kg
